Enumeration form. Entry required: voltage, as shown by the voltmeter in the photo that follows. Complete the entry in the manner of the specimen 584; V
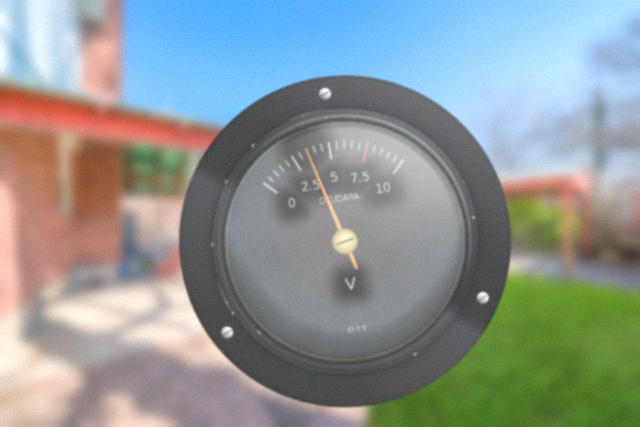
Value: 3.5; V
